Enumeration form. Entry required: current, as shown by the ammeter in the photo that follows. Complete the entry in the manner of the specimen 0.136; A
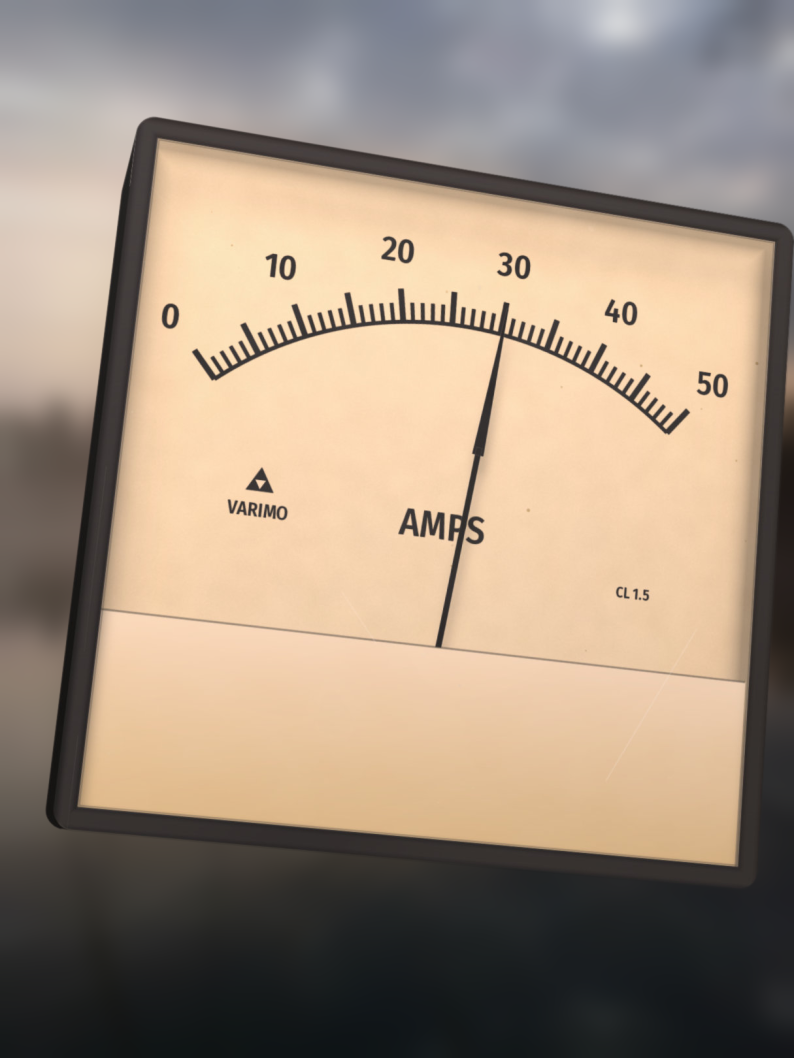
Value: 30; A
